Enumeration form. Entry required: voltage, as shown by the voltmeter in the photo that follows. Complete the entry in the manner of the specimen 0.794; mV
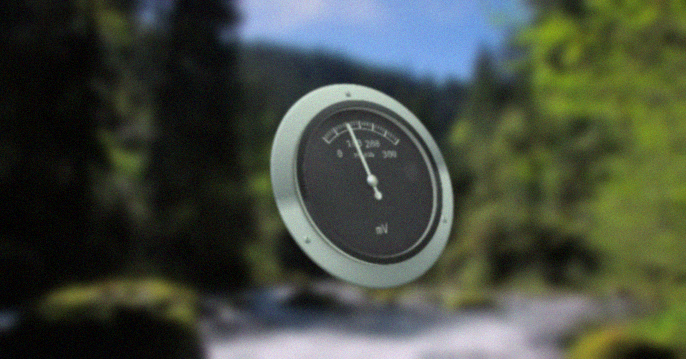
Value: 100; mV
